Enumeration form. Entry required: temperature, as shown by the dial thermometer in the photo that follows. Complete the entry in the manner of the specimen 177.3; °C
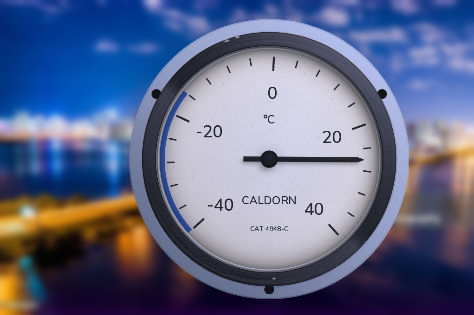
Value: 26; °C
